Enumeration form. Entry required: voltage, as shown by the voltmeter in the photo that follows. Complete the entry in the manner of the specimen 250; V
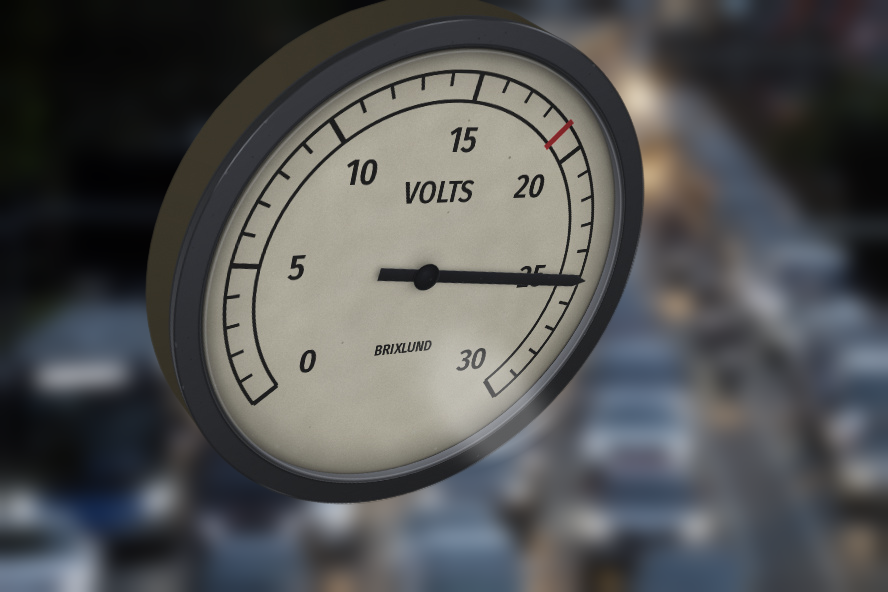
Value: 25; V
